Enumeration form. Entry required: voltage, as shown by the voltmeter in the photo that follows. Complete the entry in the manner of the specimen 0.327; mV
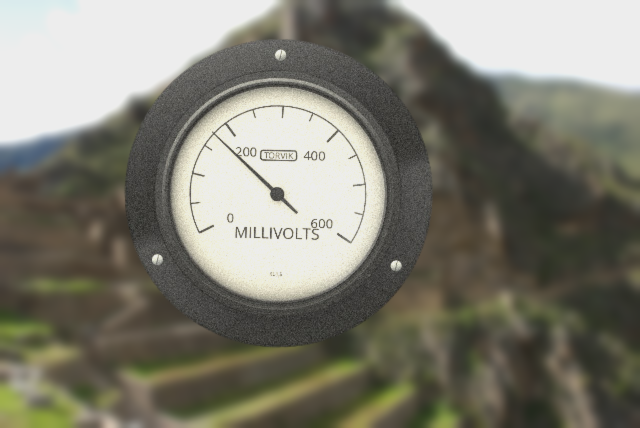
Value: 175; mV
